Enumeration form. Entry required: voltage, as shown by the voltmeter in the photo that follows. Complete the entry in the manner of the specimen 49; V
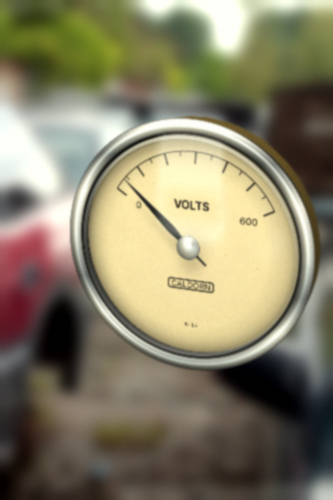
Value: 50; V
